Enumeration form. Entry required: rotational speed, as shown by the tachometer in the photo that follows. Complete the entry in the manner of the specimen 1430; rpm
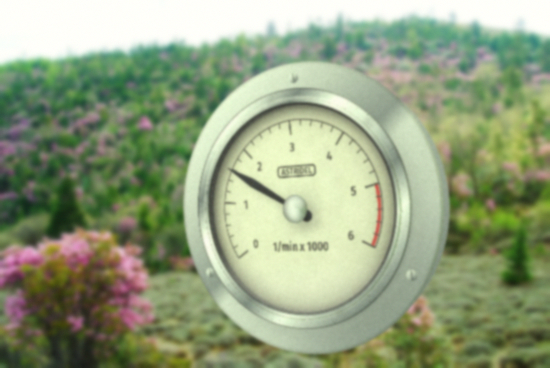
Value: 1600; rpm
